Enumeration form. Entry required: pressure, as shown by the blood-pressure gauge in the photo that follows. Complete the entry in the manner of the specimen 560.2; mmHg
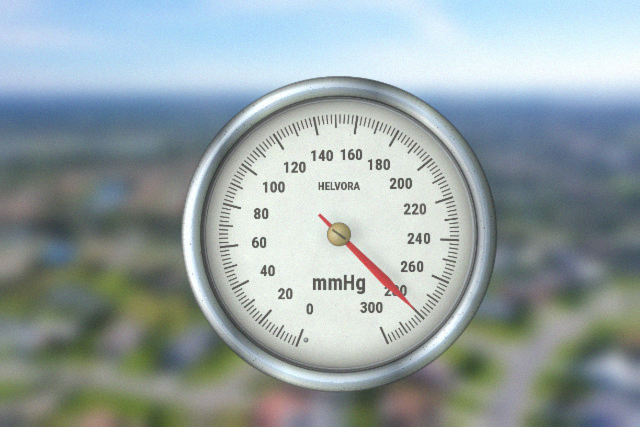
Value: 280; mmHg
